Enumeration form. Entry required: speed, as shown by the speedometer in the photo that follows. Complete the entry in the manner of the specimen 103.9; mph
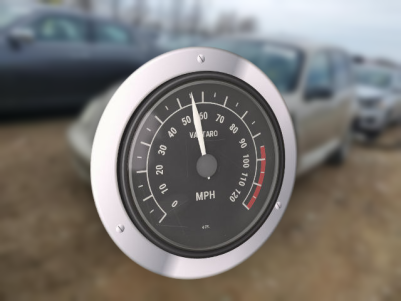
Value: 55; mph
